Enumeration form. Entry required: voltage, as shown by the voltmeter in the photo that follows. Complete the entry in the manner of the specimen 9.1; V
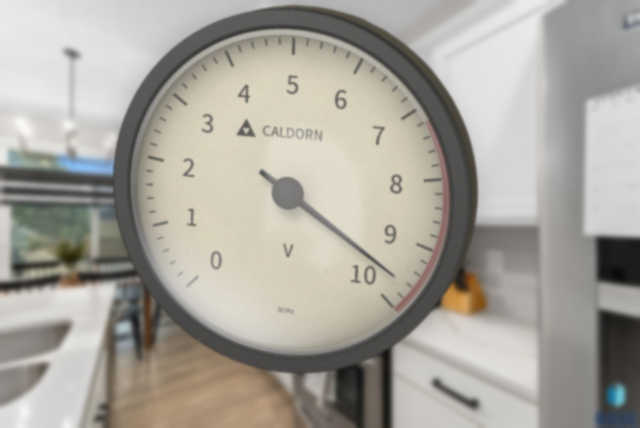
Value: 9.6; V
